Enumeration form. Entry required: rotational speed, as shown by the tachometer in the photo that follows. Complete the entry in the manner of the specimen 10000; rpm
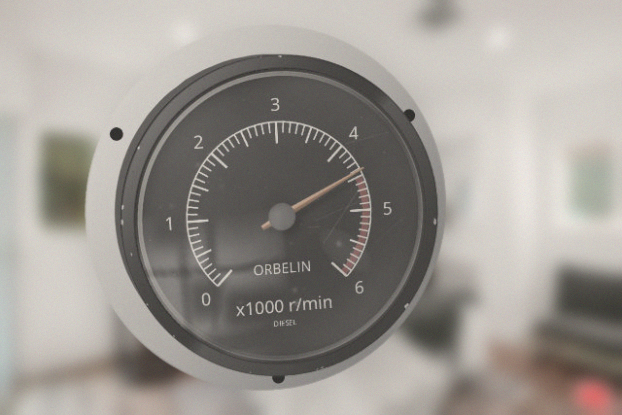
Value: 4400; rpm
